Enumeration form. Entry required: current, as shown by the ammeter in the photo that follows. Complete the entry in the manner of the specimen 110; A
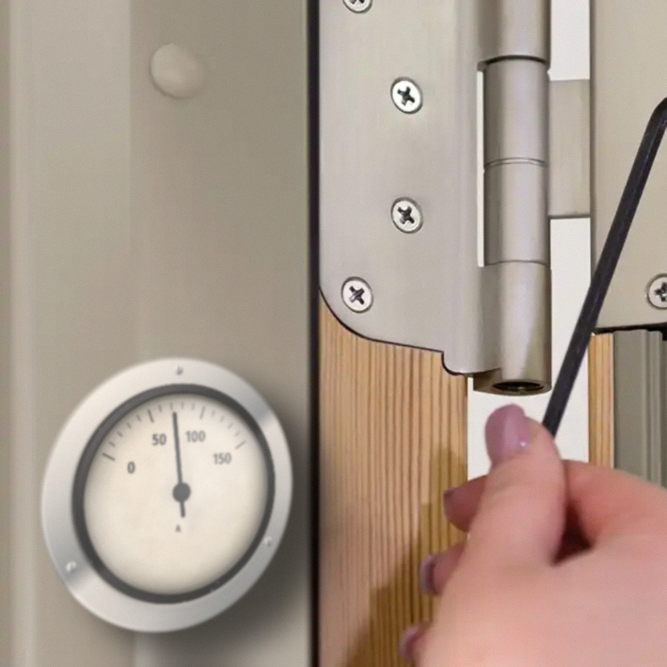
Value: 70; A
